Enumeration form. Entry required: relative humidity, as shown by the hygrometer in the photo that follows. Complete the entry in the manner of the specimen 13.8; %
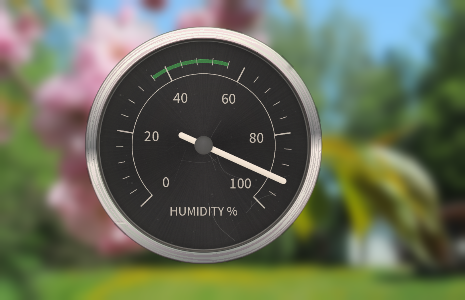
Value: 92; %
